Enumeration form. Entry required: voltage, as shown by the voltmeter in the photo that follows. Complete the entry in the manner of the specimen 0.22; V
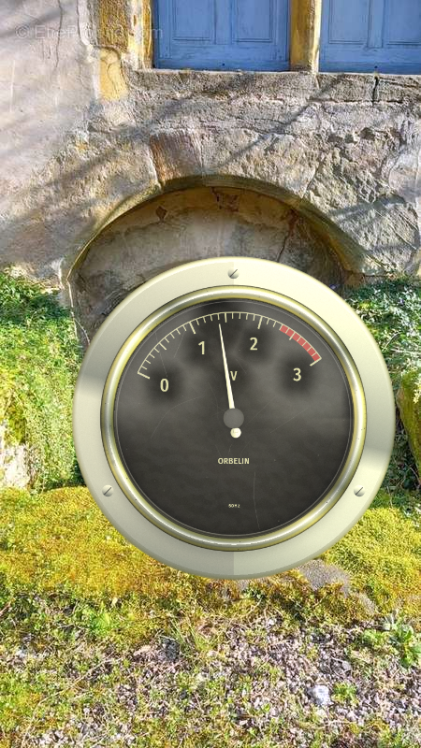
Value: 1.4; V
